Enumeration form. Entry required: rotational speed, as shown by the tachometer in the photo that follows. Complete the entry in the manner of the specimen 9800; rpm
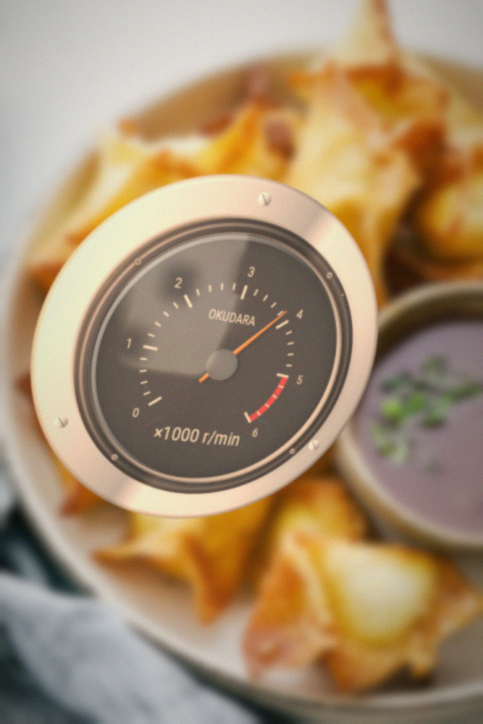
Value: 3800; rpm
